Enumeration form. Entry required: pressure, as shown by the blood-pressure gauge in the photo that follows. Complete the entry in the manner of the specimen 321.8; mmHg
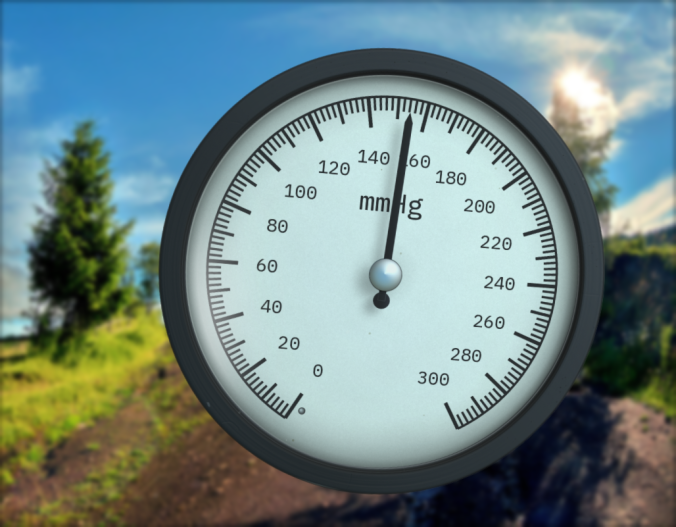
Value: 154; mmHg
